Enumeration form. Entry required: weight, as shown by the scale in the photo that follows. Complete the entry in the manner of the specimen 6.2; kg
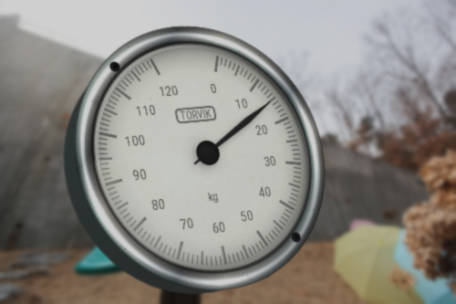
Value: 15; kg
